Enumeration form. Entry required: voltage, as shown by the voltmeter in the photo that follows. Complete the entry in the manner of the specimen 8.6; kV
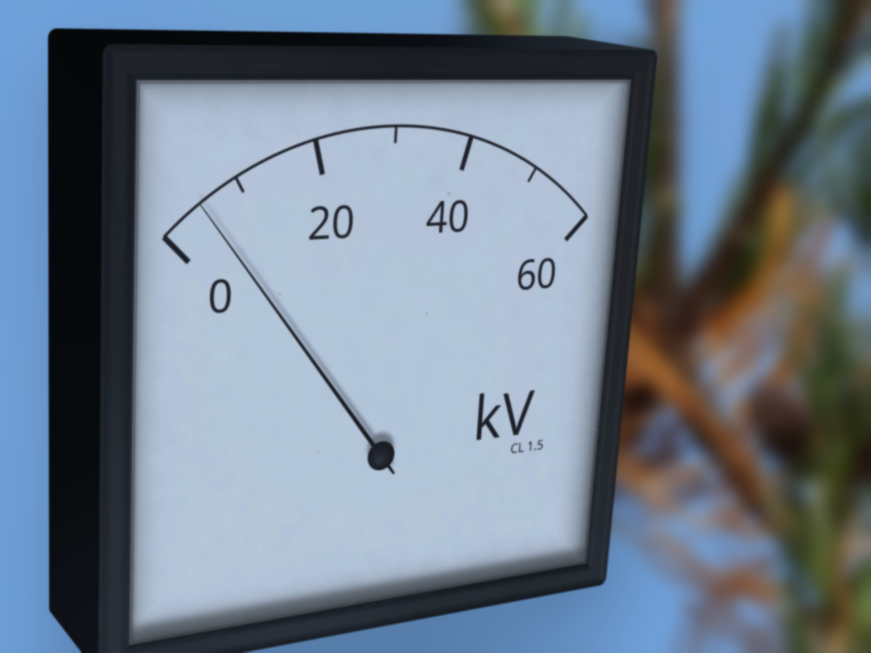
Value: 5; kV
